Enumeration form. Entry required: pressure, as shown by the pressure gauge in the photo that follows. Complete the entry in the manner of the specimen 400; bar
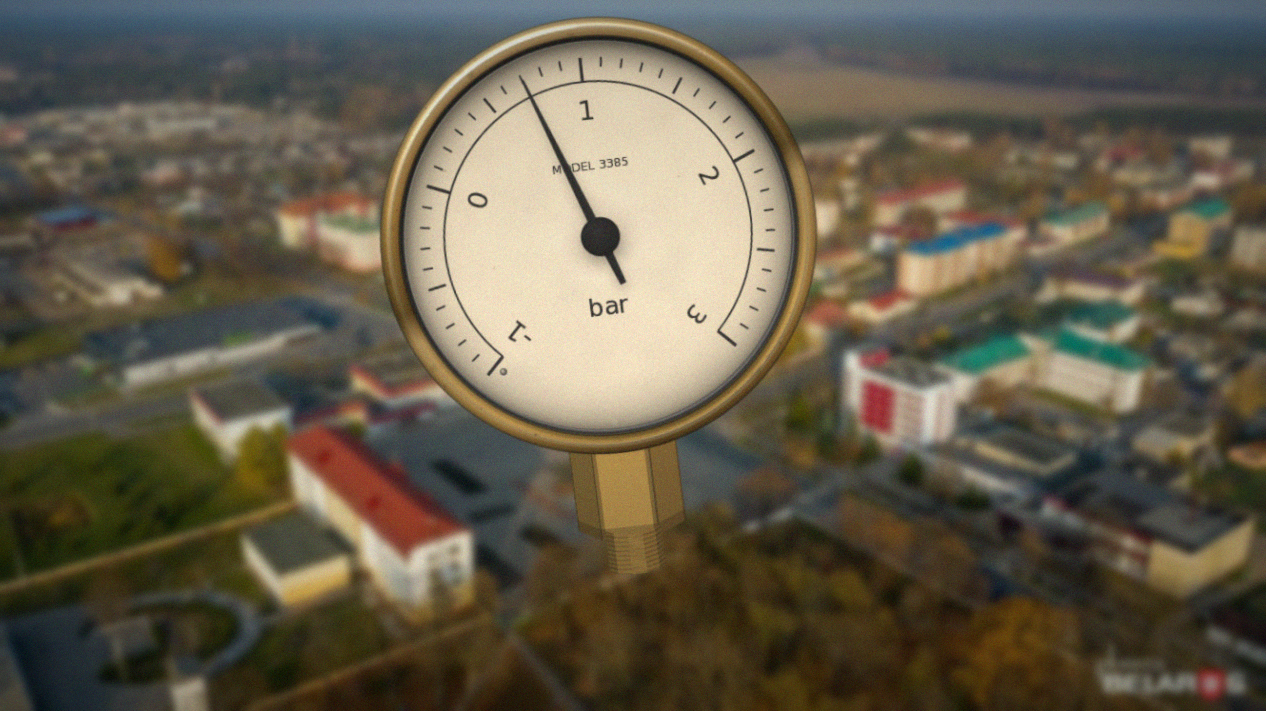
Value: 0.7; bar
